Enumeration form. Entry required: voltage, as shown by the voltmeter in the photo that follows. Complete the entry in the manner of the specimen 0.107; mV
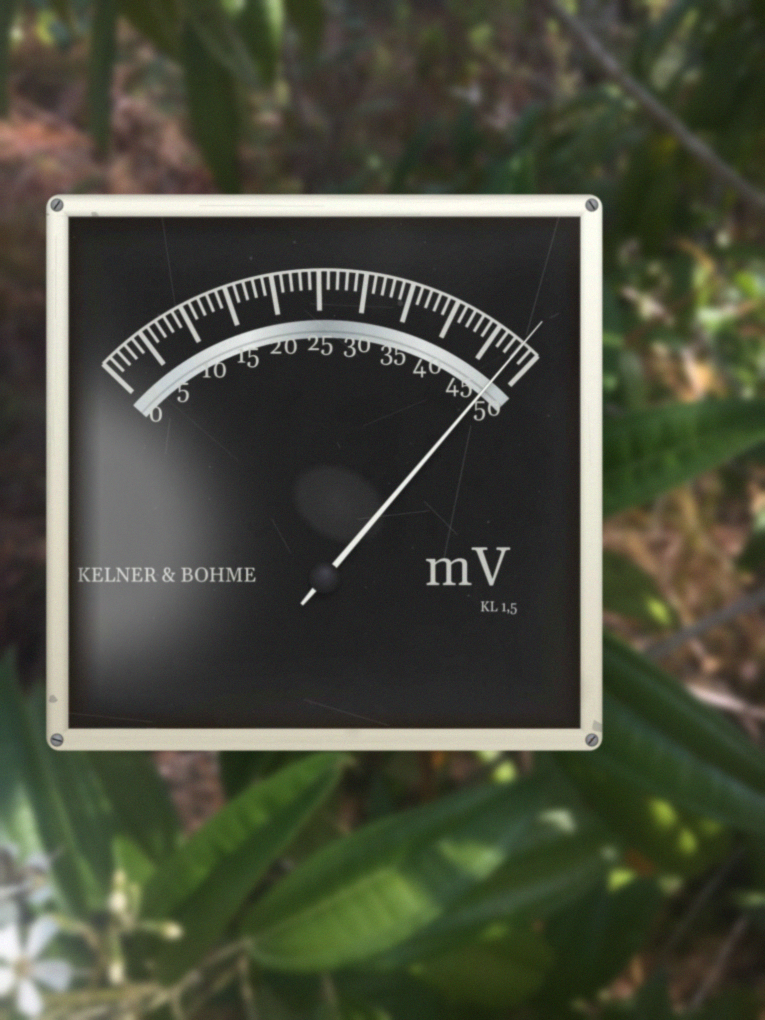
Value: 48; mV
